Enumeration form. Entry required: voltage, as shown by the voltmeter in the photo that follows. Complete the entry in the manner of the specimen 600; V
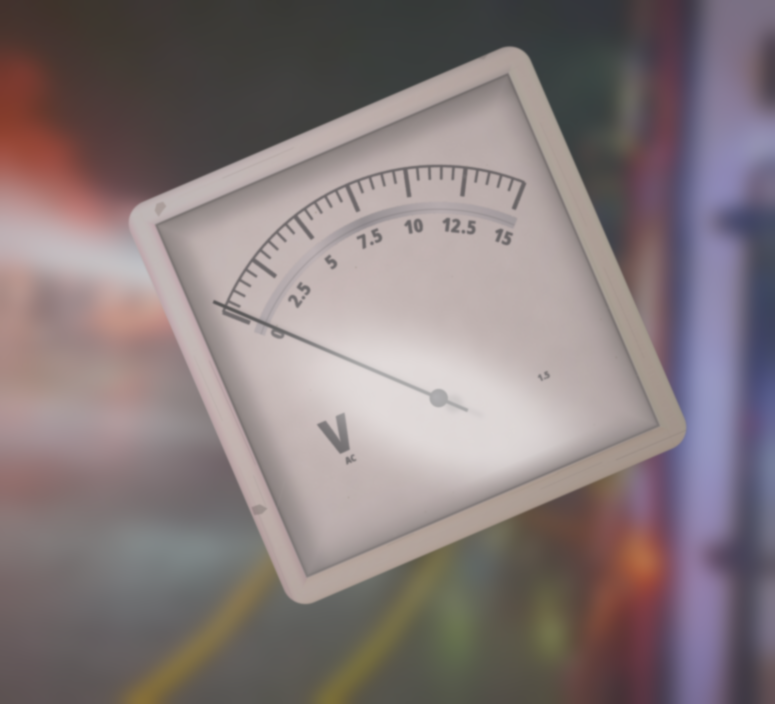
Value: 0.25; V
